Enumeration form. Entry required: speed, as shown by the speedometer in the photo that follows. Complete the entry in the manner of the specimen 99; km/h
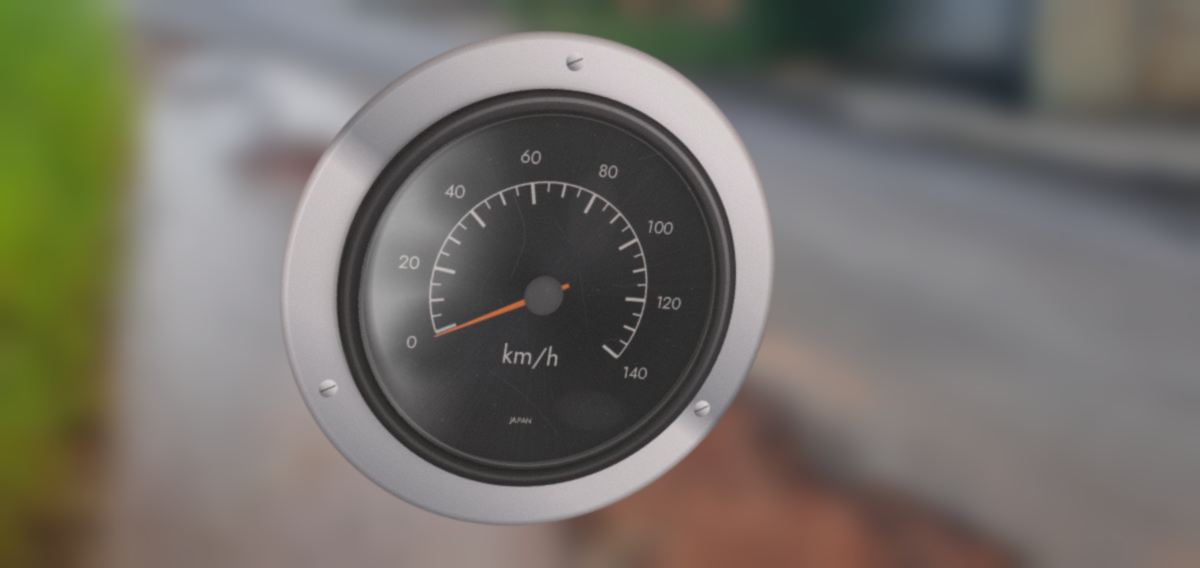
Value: 0; km/h
